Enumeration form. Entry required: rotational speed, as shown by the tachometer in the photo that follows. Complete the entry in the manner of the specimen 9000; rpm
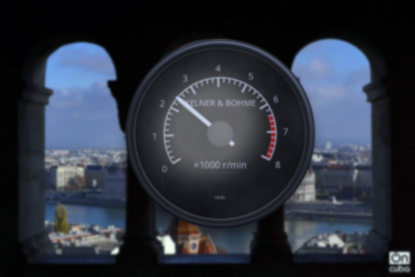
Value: 2400; rpm
